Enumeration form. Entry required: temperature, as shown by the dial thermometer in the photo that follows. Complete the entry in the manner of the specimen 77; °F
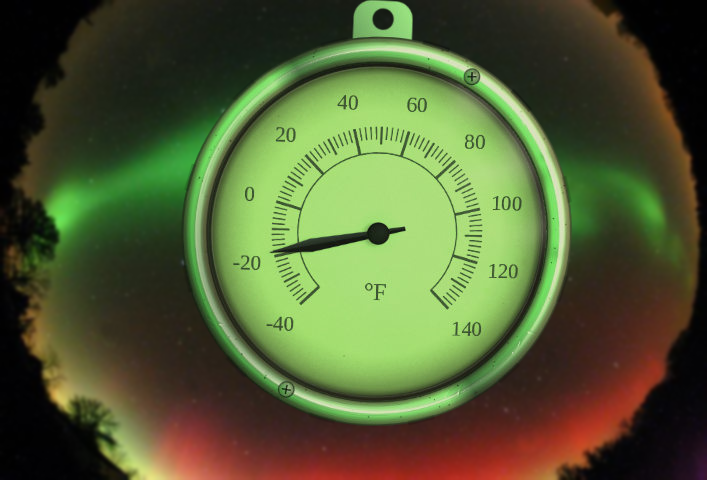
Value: -18; °F
